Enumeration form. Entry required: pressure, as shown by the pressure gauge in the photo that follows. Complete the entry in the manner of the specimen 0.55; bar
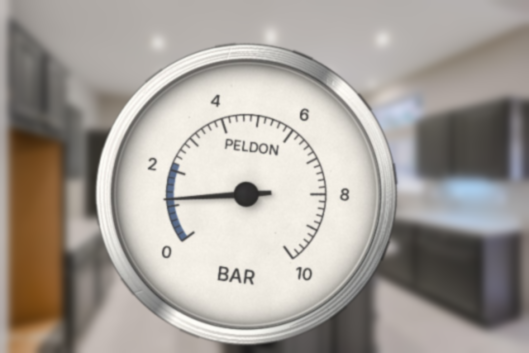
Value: 1.2; bar
